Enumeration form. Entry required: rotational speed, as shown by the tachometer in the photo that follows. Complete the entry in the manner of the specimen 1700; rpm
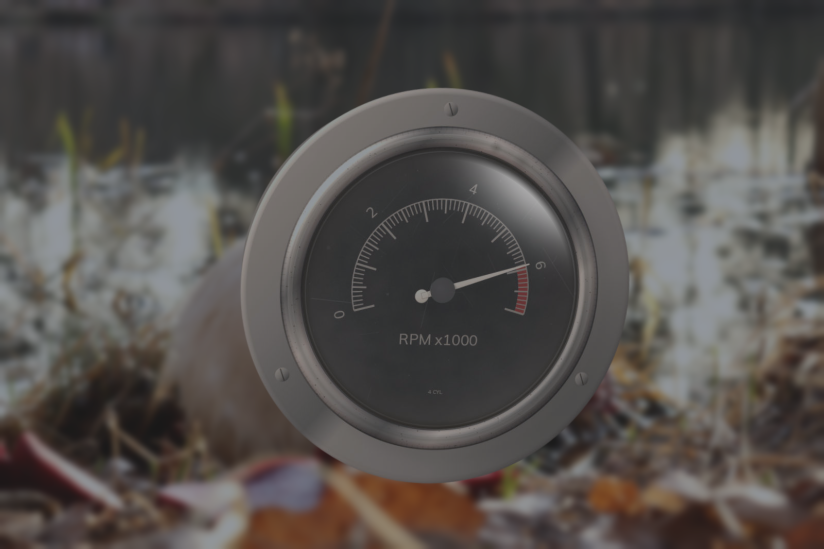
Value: 5900; rpm
